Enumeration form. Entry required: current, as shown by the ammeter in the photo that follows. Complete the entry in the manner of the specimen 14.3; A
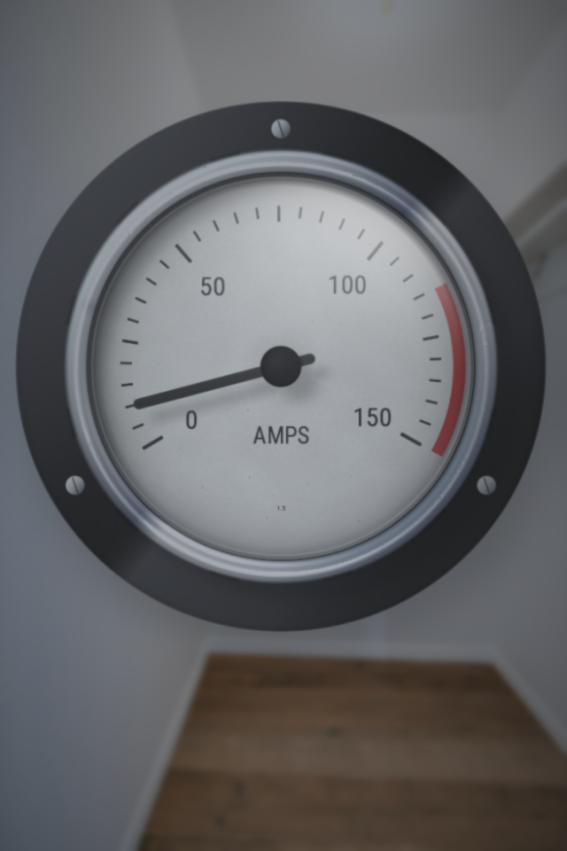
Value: 10; A
